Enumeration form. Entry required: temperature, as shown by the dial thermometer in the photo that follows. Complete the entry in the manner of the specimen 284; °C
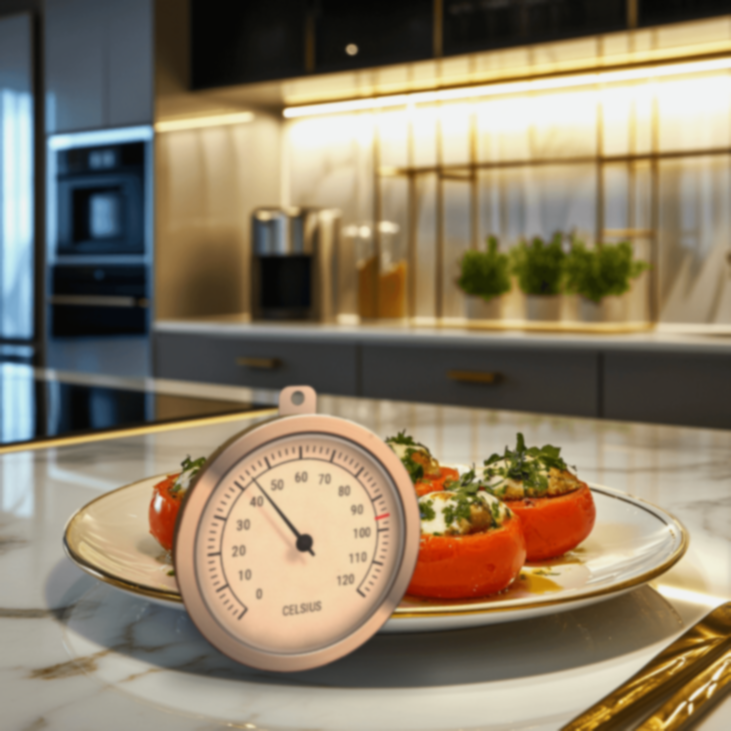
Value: 44; °C
